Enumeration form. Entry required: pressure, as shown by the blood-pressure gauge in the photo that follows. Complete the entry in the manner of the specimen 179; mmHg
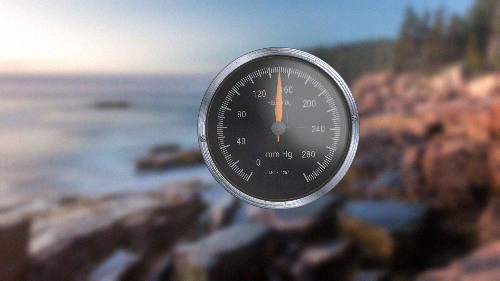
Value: 150; mmHg
